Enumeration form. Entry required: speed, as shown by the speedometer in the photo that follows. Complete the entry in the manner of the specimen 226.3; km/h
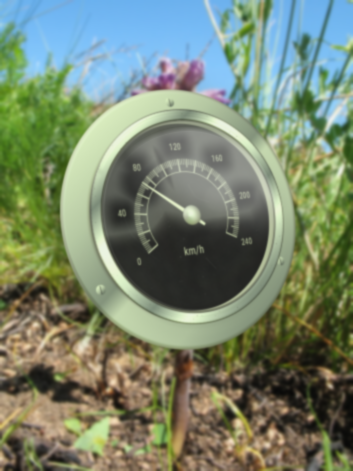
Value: 70; km/h
